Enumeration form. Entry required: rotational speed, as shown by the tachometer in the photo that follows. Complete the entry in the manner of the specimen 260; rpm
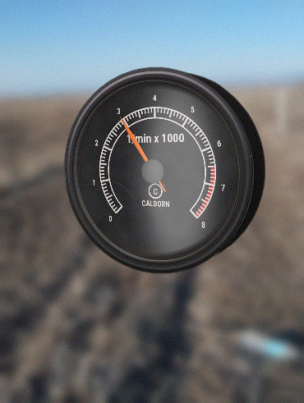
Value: 3000; rpm
